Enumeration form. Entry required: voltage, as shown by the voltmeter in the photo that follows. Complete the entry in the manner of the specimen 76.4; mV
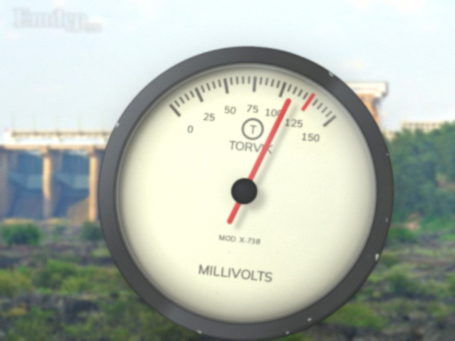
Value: 110; mV
